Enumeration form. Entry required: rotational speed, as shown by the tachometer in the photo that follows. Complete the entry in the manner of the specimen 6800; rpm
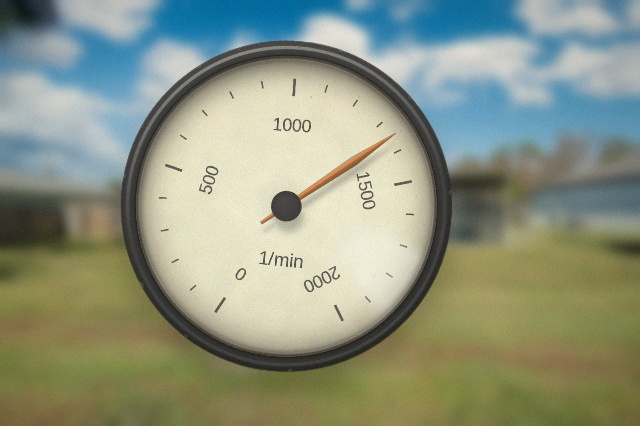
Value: 1350; rpm
